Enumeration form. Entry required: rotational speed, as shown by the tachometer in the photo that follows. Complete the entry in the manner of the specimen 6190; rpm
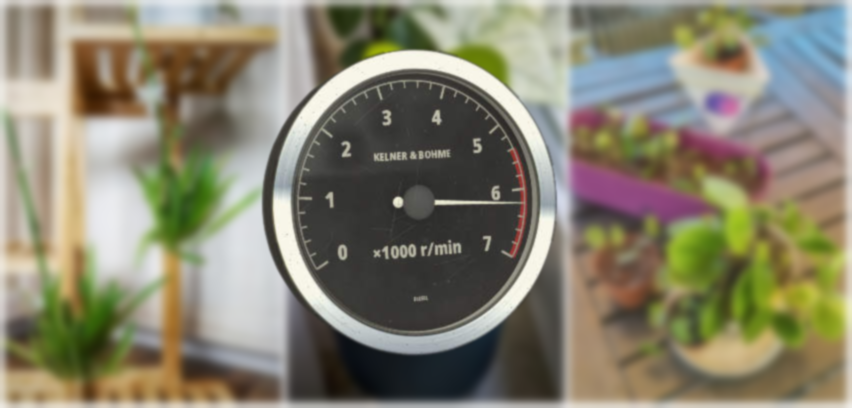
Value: 6200; rpm
